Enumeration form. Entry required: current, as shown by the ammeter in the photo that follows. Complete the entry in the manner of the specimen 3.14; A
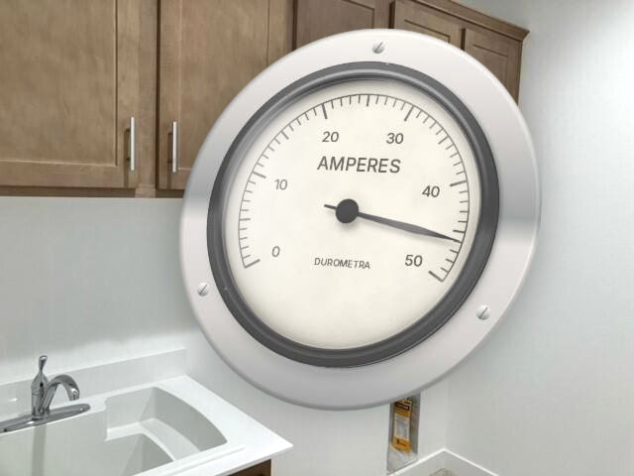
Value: 46; A
